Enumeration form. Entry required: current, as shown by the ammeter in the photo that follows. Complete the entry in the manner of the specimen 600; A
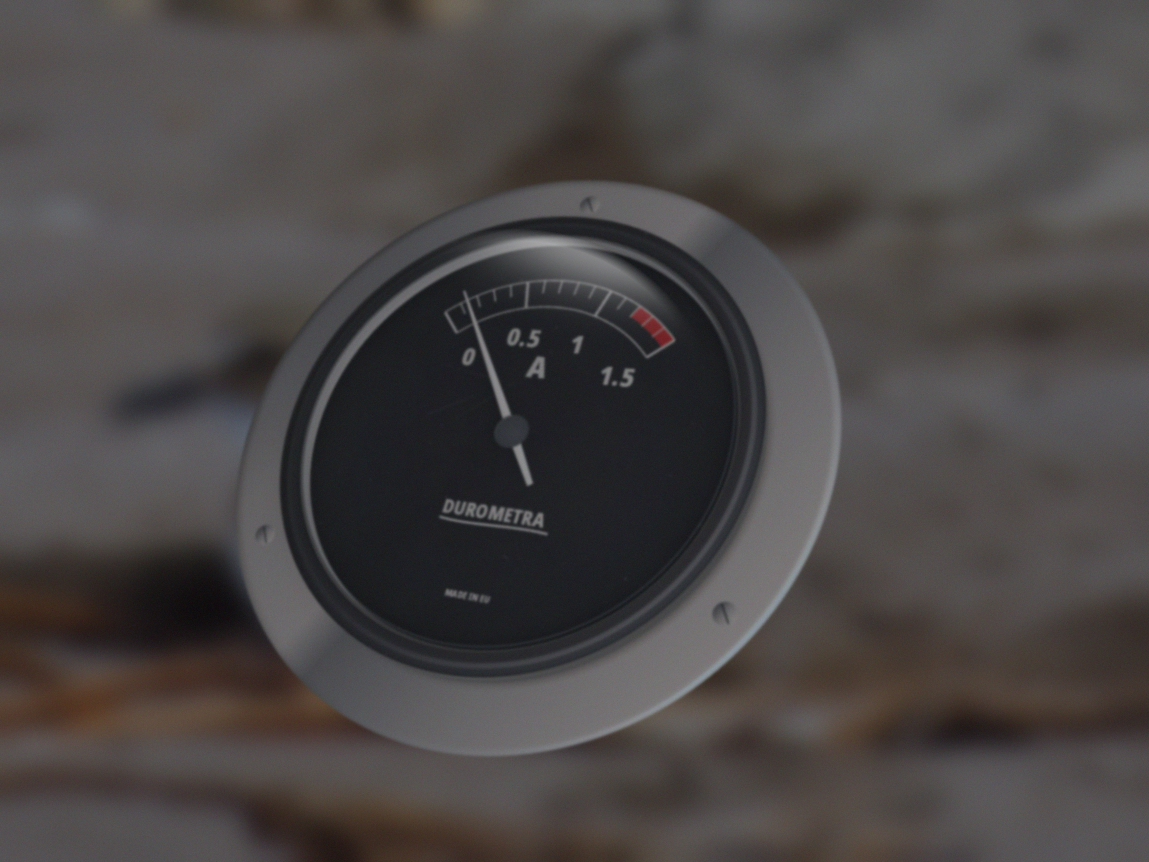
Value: 0.15; A
